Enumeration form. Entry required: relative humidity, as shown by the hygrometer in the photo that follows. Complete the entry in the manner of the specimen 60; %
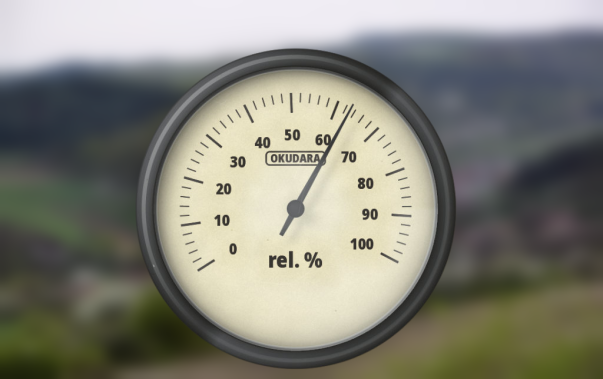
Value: 63; %
